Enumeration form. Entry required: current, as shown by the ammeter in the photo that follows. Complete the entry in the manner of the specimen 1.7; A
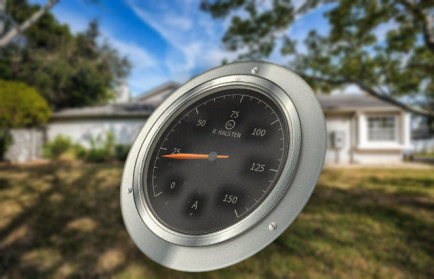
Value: 20; A
